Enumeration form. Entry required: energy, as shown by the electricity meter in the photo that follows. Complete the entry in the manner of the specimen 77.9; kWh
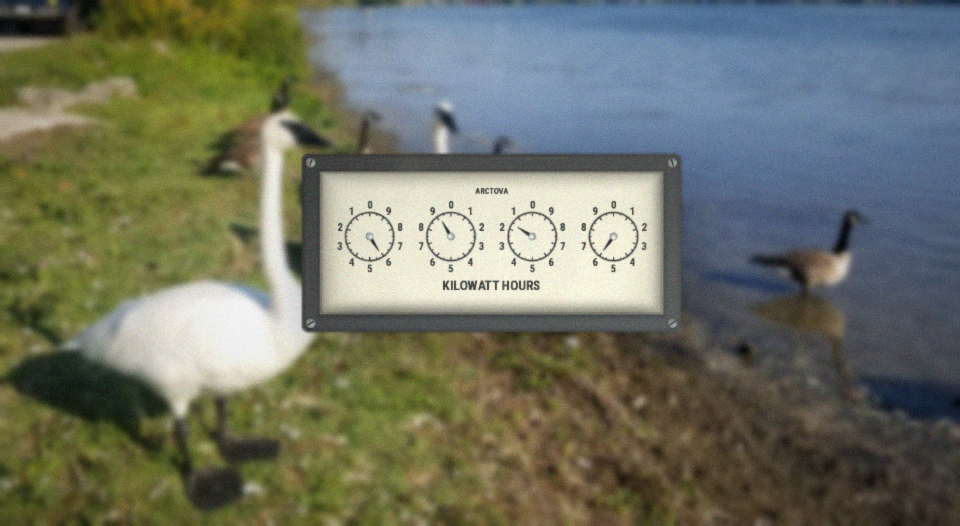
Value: 5916; kWh
